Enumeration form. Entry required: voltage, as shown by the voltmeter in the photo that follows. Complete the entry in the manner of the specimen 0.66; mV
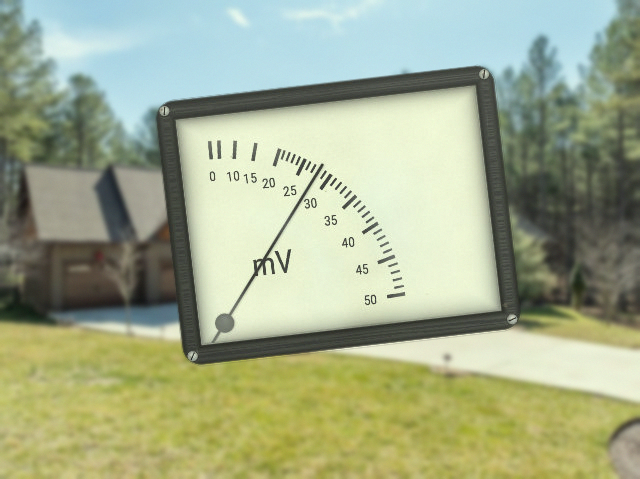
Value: 28; mV
